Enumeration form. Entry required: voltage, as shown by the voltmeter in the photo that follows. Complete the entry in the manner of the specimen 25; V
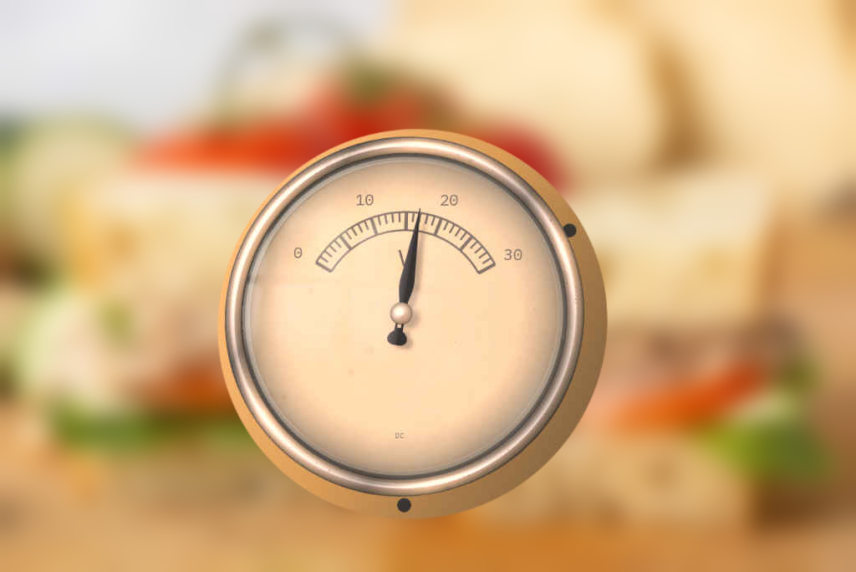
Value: 17; V
